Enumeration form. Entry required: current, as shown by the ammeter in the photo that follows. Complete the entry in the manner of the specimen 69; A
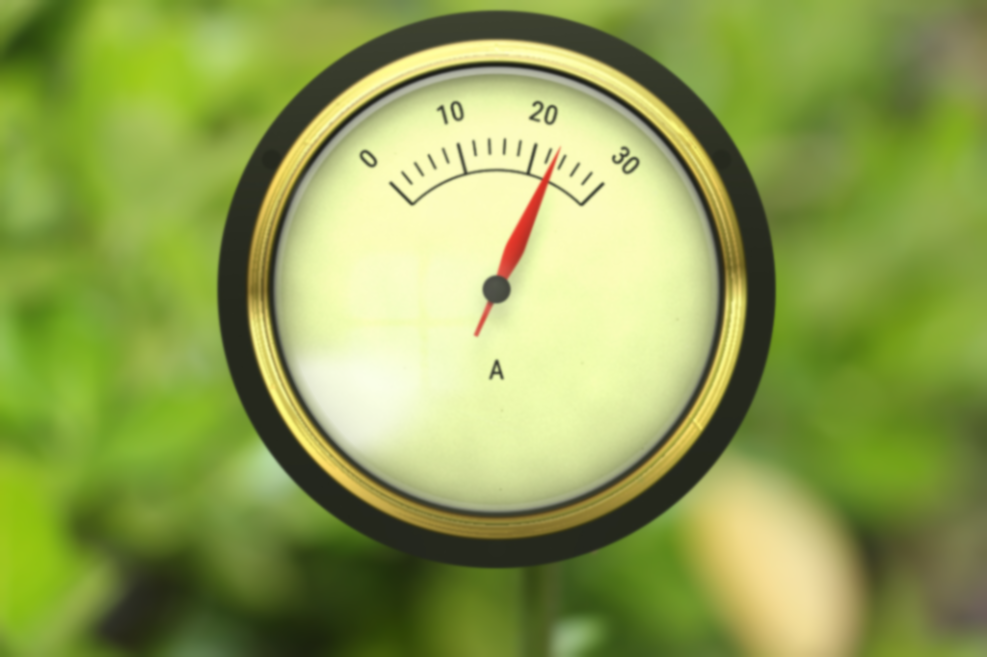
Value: 23; A
